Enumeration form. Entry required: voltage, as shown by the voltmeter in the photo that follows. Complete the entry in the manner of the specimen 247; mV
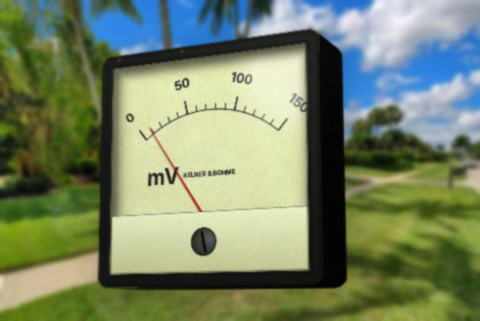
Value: 10; mV
